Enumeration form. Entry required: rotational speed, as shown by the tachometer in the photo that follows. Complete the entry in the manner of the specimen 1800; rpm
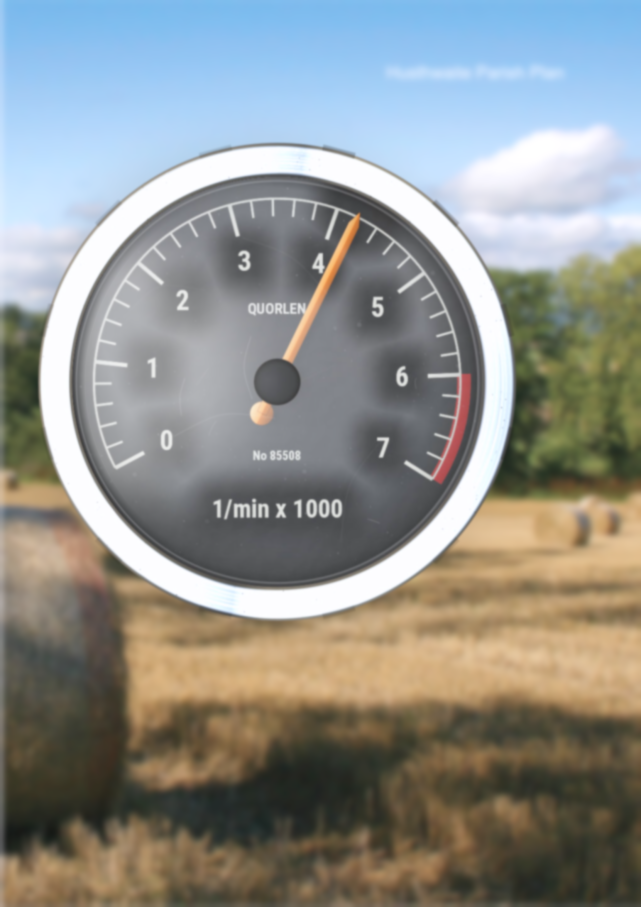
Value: 4200; rpm
